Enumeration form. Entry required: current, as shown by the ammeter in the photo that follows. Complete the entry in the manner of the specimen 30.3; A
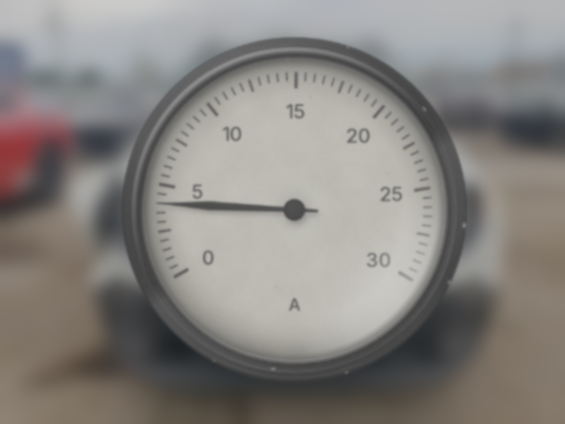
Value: 4; A
